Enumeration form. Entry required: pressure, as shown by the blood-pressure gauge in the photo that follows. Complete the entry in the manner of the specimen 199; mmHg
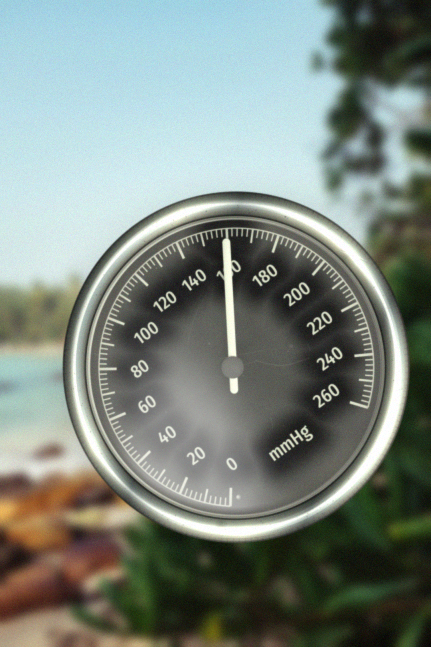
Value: 160; mmHg
